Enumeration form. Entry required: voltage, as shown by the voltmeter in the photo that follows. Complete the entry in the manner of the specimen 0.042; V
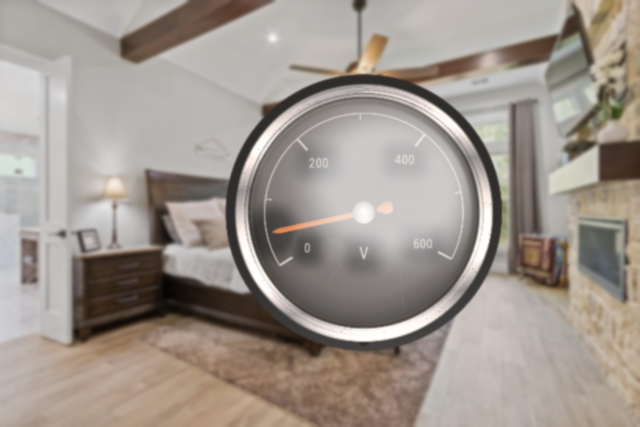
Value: 50; V
